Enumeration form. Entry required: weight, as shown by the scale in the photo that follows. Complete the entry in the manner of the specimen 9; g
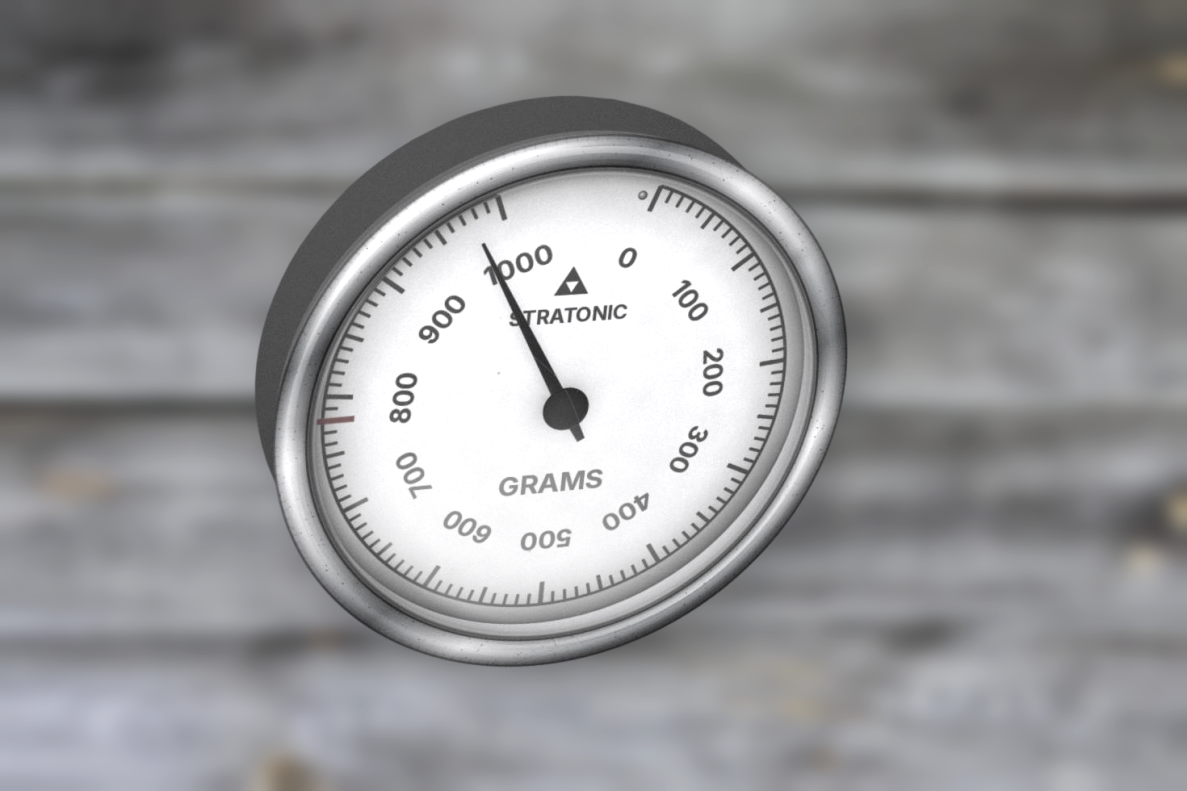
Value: 975; g
